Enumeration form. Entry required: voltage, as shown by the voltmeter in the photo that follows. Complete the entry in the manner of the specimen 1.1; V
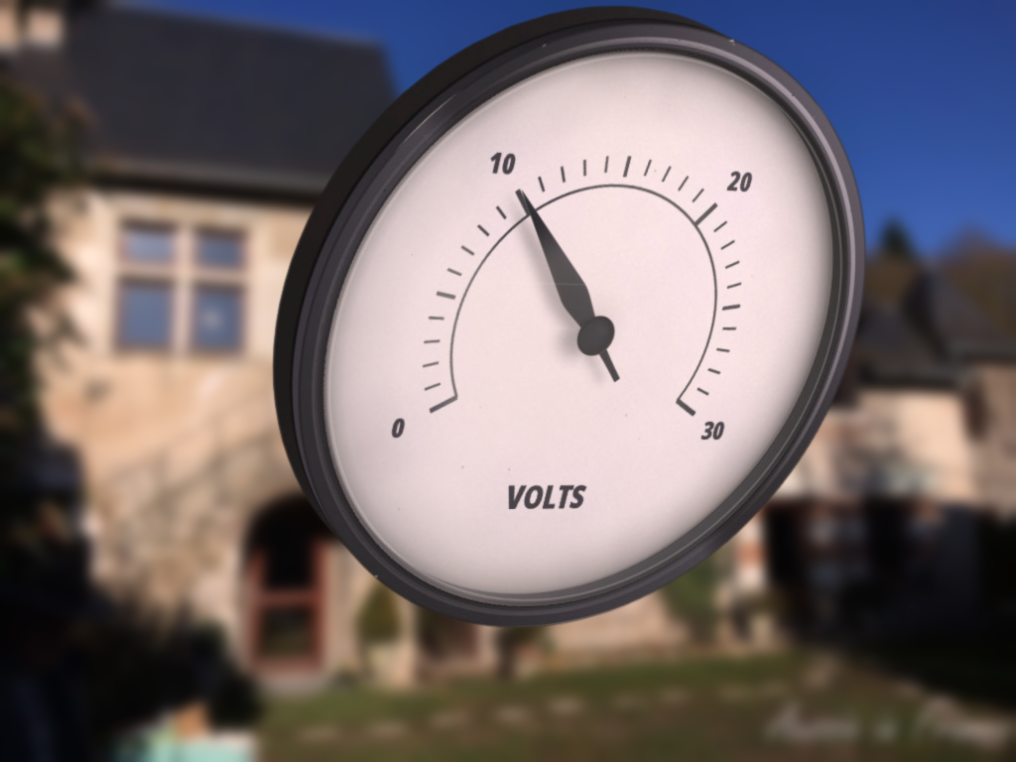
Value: 10; V
